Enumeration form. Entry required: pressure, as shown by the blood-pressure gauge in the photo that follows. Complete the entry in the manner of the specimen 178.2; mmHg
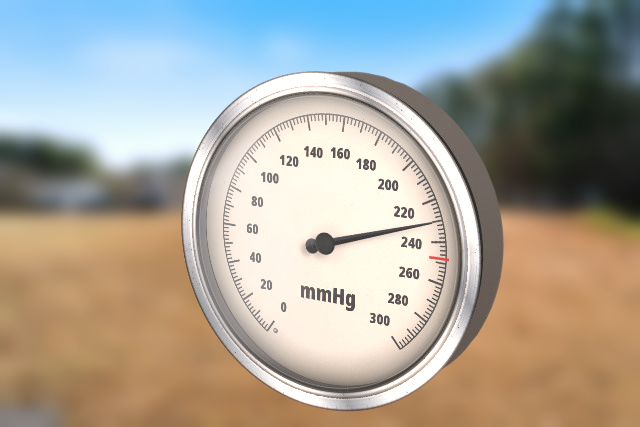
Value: 230; mmHg
